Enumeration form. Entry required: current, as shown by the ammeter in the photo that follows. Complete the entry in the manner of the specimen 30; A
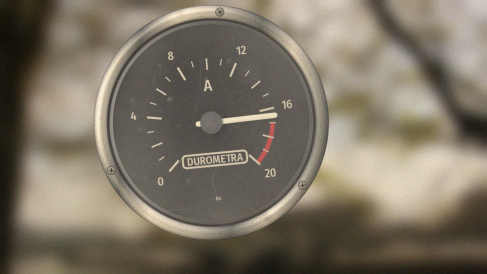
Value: 16.5; A
